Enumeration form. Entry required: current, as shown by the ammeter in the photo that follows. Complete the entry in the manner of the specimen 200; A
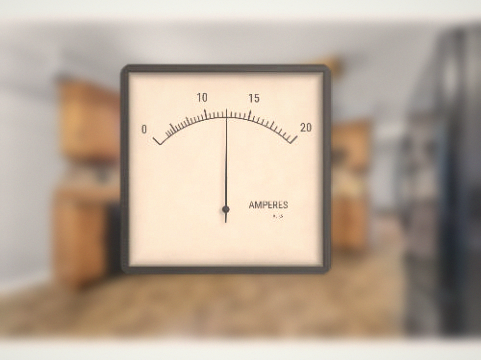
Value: 12.5; A
